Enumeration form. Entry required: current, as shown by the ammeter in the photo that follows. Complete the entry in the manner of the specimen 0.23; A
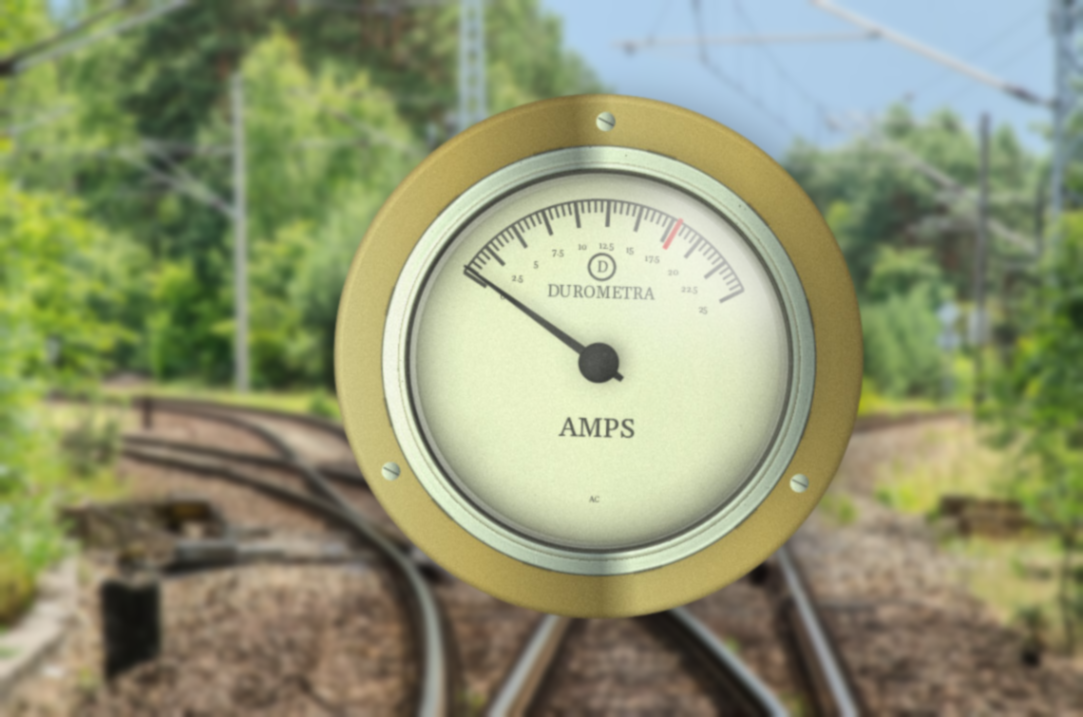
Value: 0.5; A
